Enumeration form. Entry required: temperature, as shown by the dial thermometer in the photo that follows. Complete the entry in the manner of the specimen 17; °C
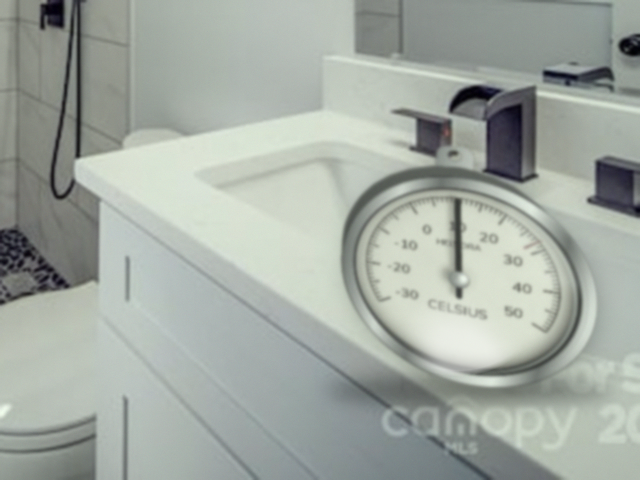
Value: 10; °C
